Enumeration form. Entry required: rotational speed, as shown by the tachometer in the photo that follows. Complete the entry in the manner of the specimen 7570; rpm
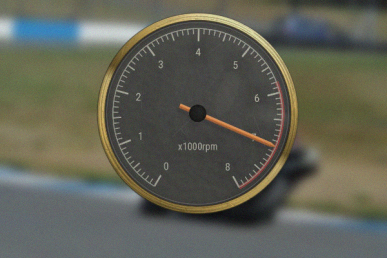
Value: 7000; rpm
